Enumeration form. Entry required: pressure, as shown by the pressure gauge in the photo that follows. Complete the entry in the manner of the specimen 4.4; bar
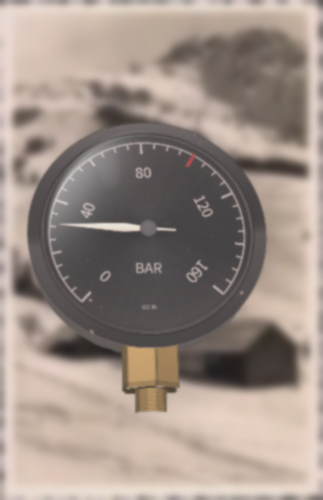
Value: 30; bar
